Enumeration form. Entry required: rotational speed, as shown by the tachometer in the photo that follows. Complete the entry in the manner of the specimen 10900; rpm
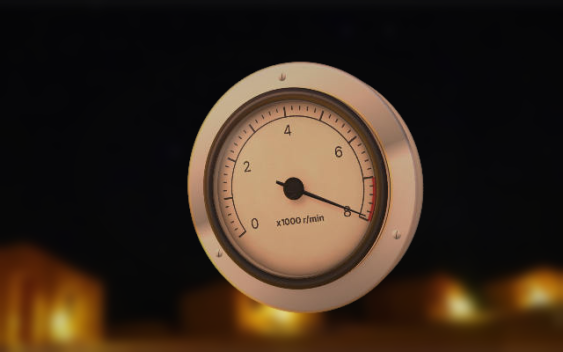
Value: 7900; rpm
